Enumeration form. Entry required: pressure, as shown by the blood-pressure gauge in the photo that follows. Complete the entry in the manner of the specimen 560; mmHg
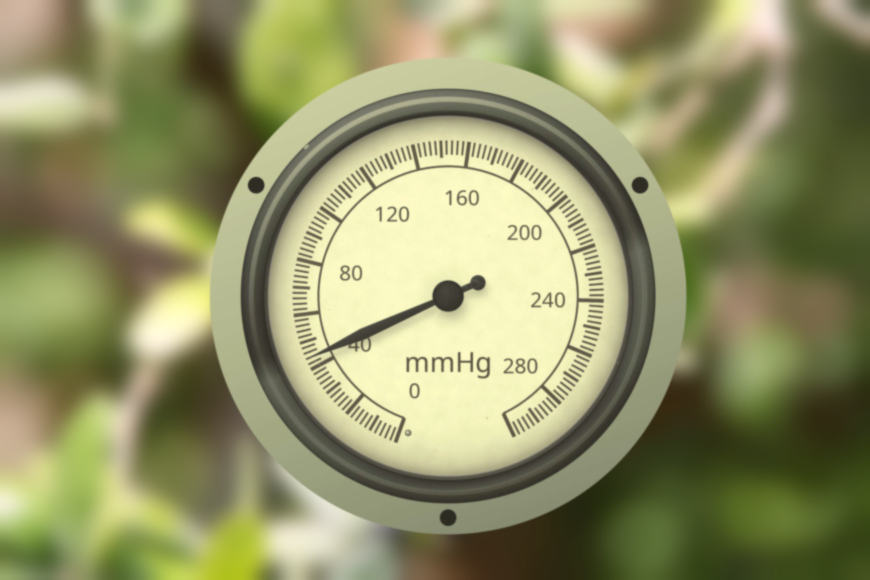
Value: 44; mmHg
